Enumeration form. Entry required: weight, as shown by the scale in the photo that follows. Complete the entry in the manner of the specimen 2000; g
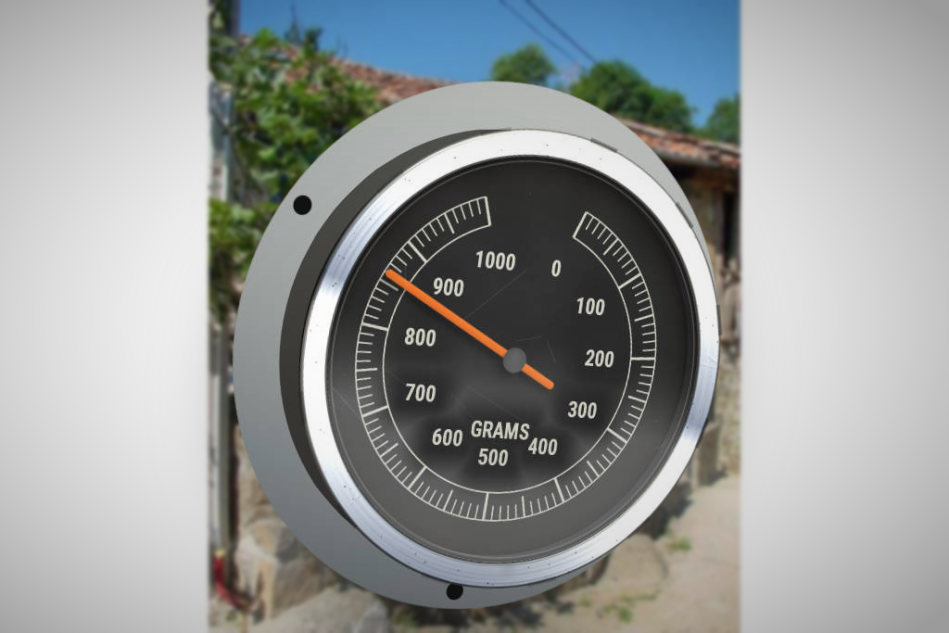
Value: 860; g
